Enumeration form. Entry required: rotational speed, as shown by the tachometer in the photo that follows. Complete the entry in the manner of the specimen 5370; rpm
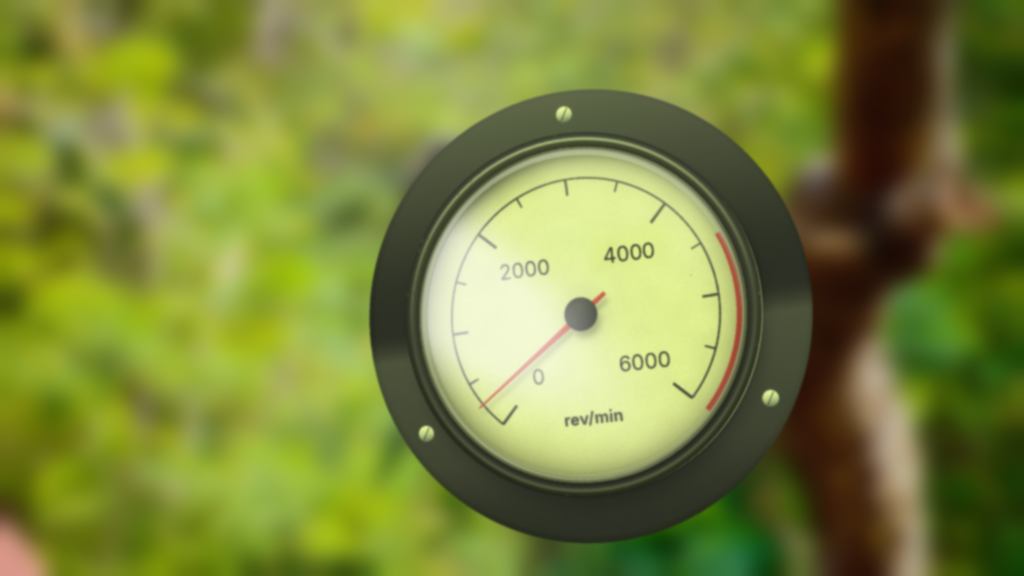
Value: 250; rpm
